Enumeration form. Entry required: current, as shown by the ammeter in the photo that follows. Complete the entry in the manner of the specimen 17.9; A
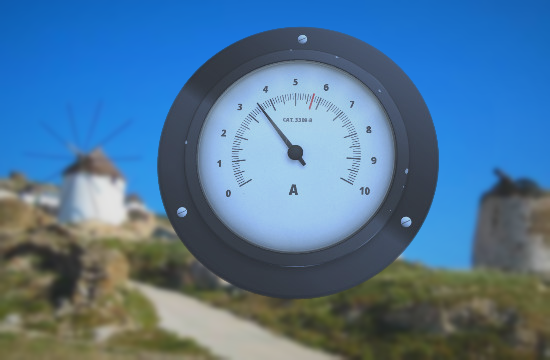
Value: 3.5; A
